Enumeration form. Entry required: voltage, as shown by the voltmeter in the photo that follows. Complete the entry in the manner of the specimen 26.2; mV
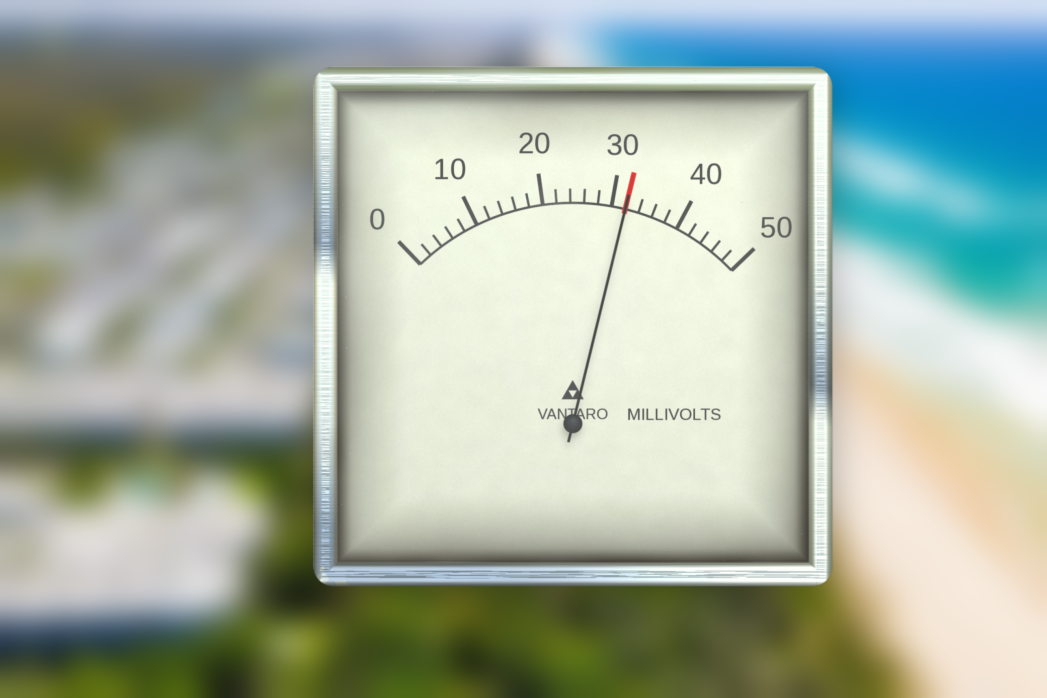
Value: 32; mV
